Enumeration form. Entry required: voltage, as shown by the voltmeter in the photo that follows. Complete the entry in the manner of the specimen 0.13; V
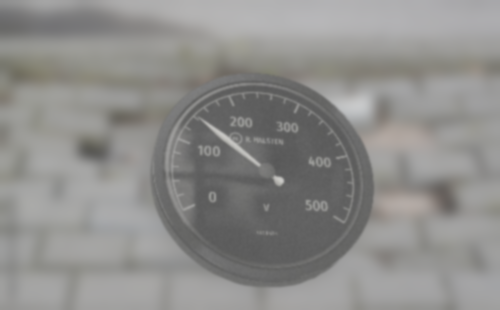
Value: 140; V
